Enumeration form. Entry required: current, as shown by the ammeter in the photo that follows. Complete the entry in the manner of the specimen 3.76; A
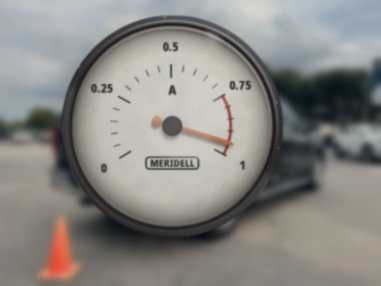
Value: 0.95; A
